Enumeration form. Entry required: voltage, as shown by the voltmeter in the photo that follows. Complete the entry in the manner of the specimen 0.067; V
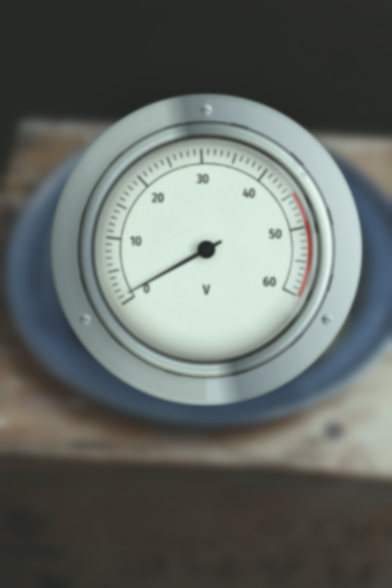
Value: 1; V
